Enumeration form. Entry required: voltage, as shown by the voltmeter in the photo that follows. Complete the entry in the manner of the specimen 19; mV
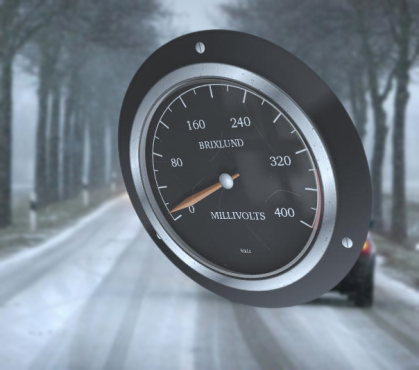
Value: 10; mV
